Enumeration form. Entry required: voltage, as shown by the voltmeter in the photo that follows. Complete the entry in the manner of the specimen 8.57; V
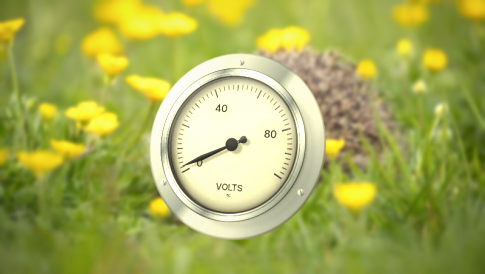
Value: 2; V
